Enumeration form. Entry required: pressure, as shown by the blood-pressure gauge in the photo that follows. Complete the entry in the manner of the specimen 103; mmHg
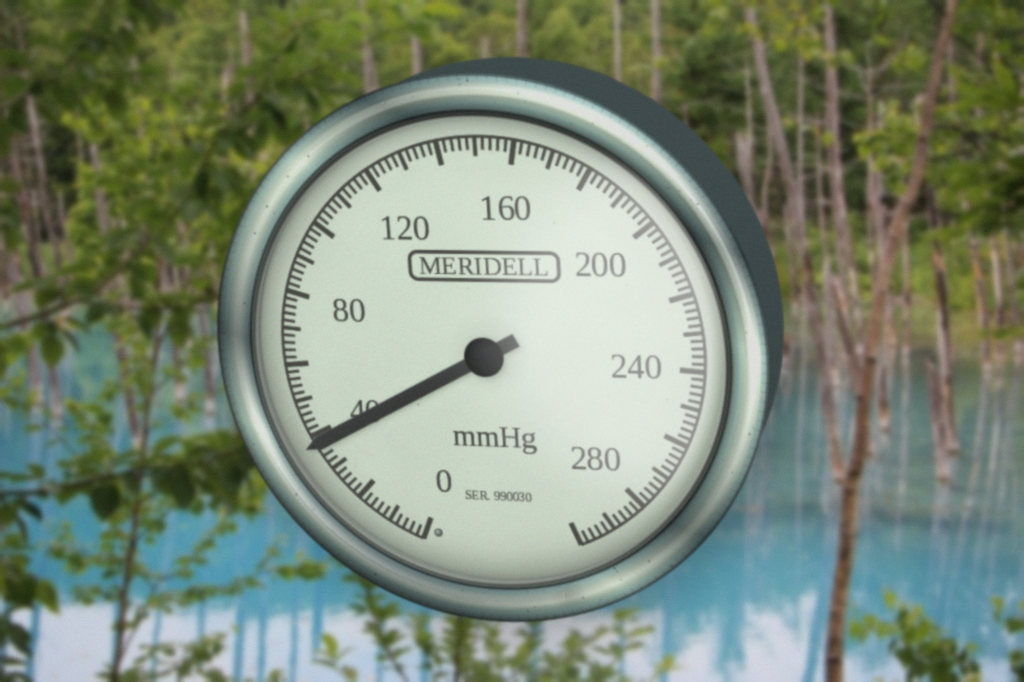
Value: 38; mmHg
